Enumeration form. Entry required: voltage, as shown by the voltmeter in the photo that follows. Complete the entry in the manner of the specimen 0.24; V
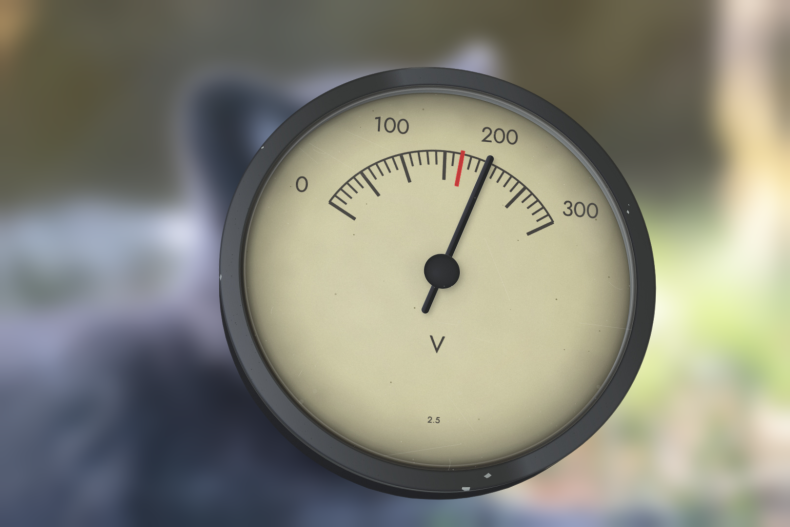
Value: 200; V
